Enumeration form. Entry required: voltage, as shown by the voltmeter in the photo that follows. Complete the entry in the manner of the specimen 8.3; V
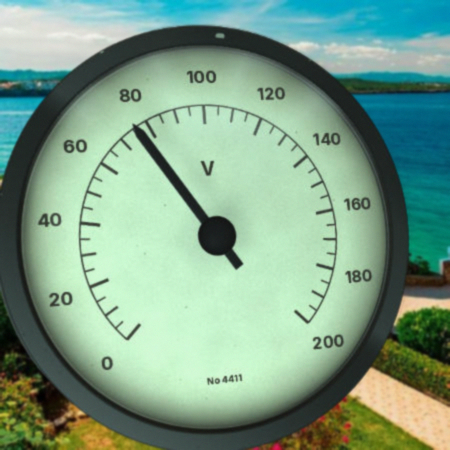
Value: 75; V
